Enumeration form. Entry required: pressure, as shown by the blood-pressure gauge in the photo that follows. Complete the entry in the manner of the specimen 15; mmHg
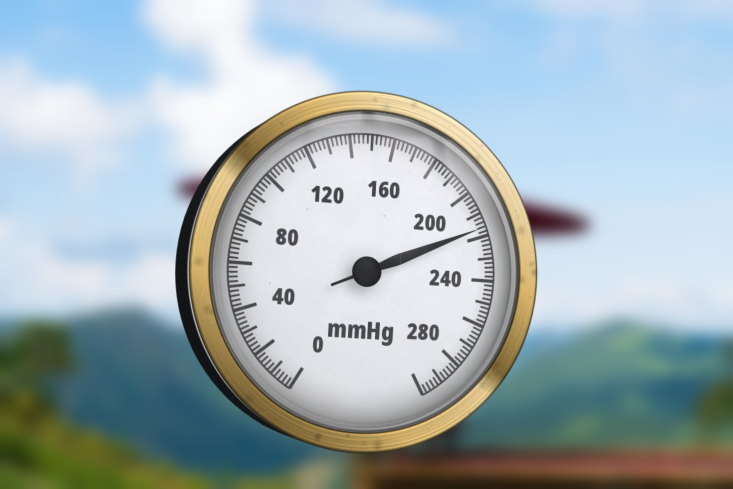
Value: 216; mmHg
